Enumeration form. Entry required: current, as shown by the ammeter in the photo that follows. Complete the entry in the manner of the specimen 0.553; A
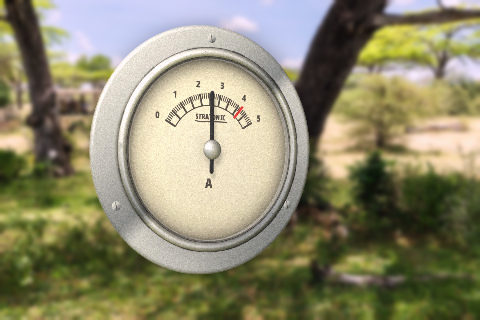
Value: 2.5; A
